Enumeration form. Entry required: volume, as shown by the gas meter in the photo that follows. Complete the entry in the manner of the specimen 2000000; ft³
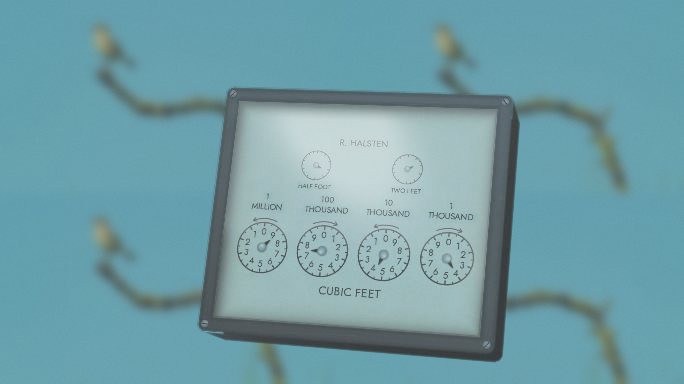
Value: 874400; ft³
